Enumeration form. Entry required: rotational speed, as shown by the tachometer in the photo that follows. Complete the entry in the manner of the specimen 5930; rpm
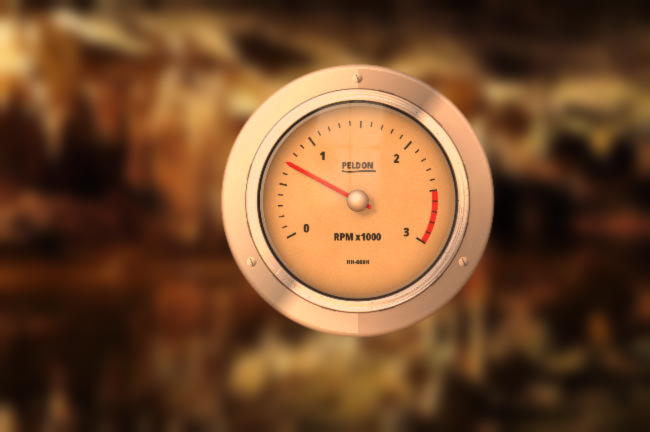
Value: 700; rpm
